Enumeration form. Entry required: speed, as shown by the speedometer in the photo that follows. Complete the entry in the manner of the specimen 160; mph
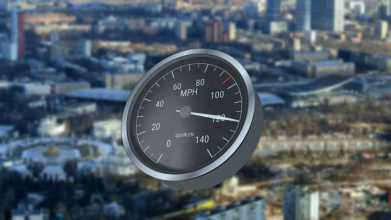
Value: 120; mph
